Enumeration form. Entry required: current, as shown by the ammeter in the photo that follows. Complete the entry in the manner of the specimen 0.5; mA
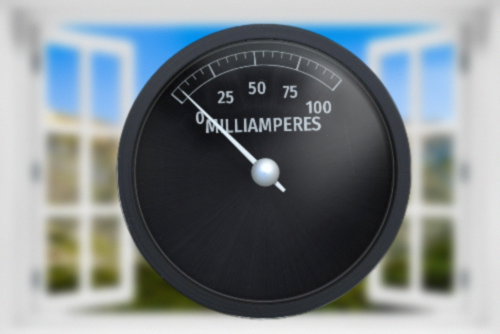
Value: 5; mA
